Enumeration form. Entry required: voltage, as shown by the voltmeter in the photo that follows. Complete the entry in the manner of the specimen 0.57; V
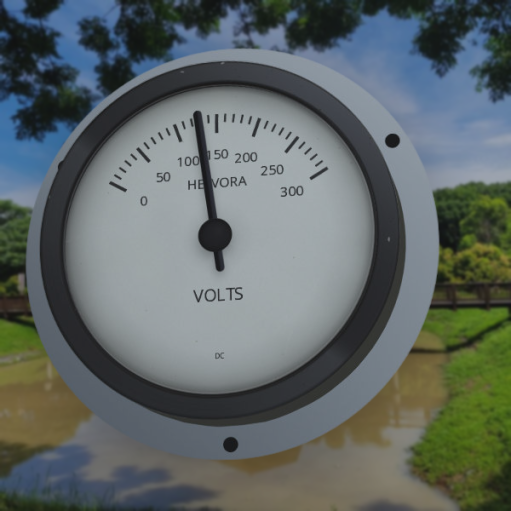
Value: 130; V
